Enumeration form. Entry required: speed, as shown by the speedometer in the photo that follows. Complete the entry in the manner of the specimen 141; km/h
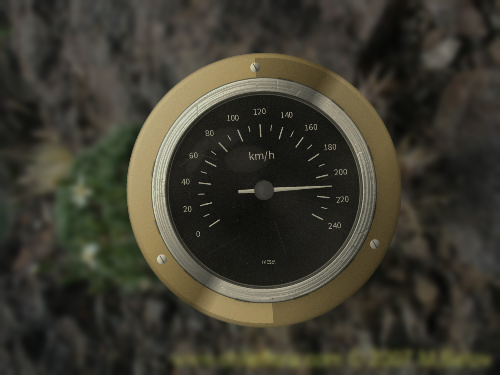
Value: 210; km/h
